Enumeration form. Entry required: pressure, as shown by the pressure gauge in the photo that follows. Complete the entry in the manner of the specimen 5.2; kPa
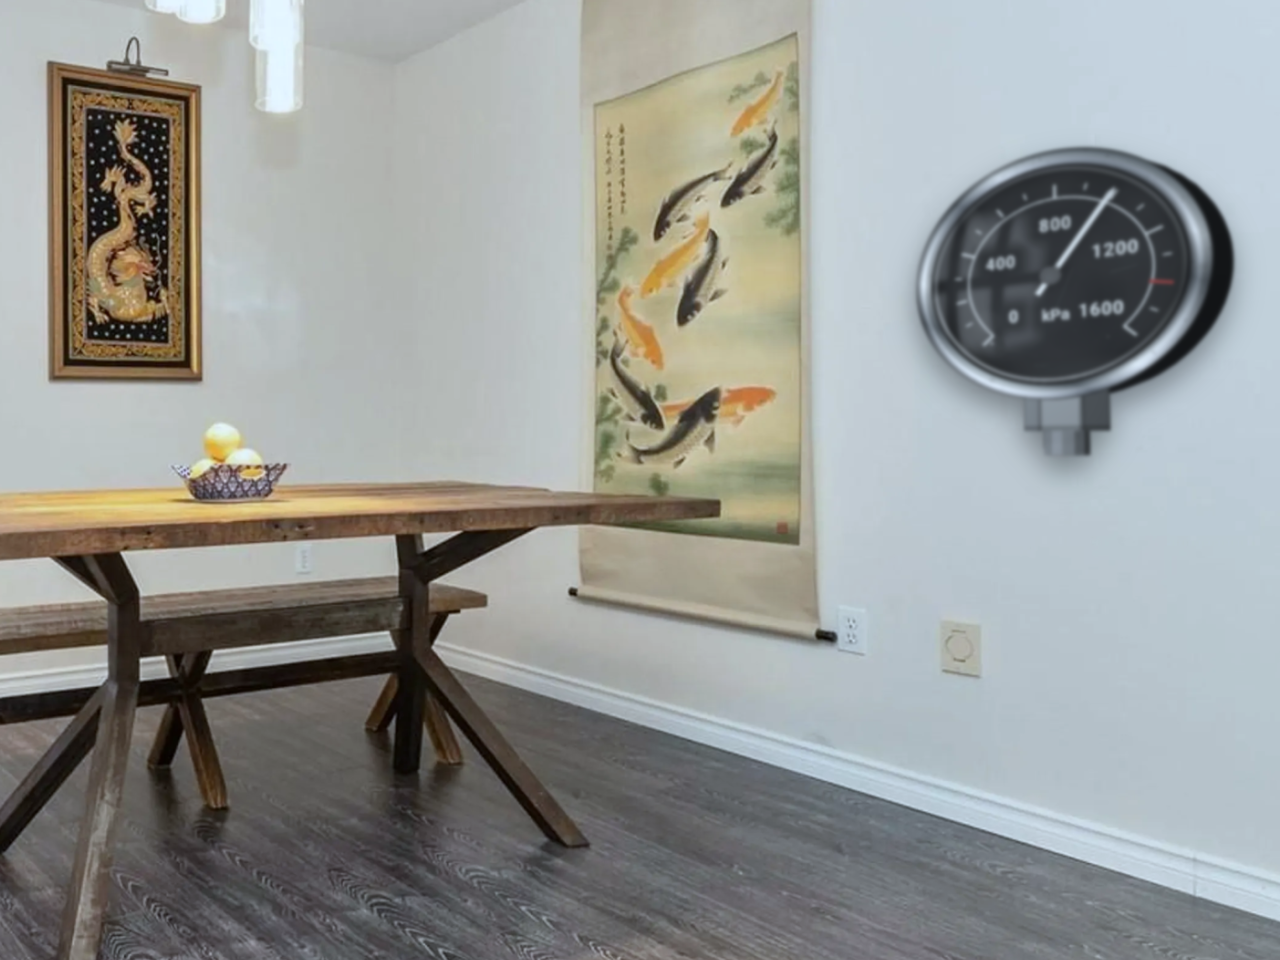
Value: 1000; kPa
